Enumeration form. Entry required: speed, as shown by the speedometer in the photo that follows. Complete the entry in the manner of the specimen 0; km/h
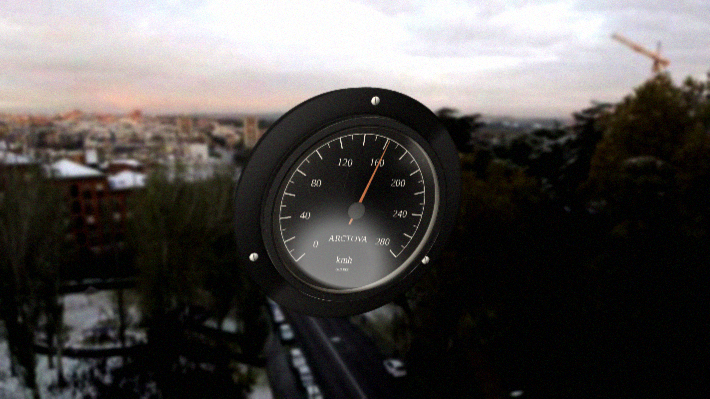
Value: 160; km/h
